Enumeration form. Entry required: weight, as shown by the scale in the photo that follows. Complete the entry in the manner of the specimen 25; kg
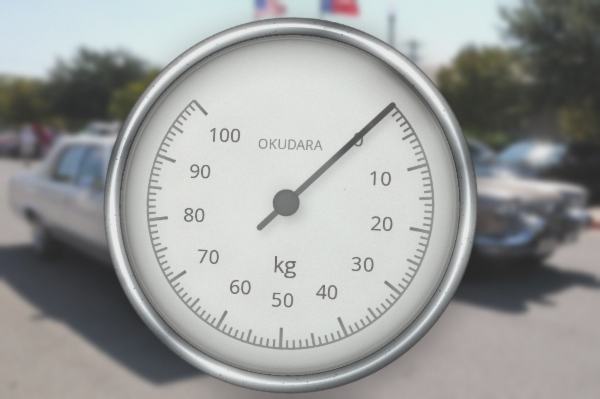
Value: 0; kg
